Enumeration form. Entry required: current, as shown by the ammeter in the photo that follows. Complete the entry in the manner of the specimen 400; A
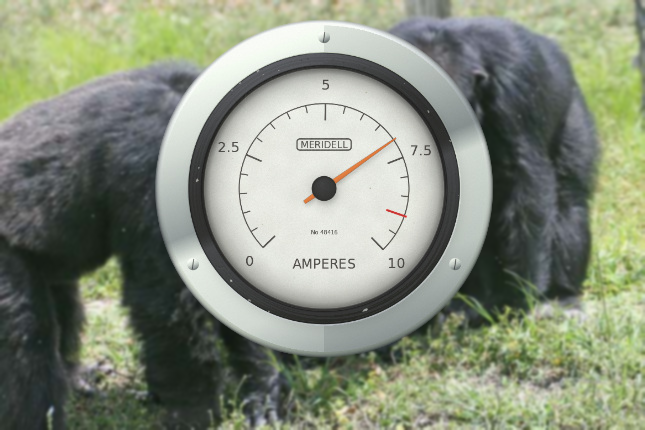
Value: 7; A
